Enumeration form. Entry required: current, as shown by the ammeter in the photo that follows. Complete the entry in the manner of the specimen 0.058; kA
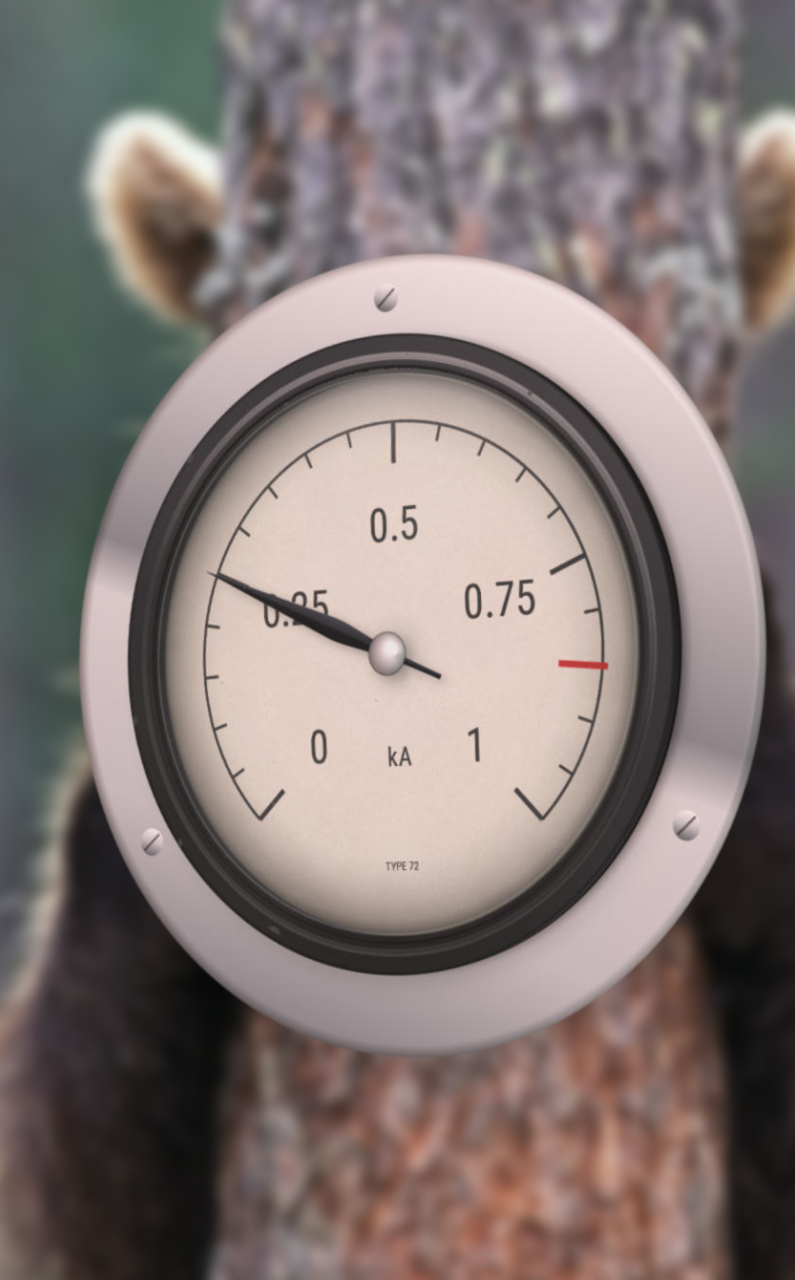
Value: 0.25; kA
